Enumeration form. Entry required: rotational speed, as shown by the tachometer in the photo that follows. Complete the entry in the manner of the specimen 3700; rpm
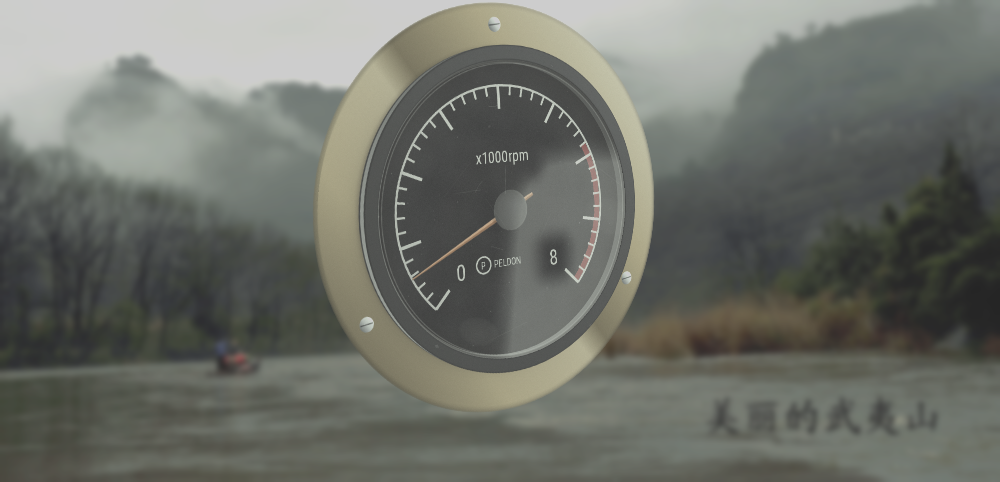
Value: 600; rpm
